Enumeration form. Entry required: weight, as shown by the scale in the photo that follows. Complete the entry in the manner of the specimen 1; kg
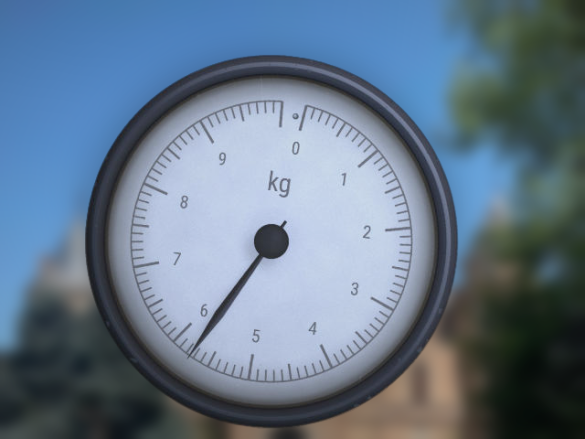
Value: 5.75; kg
